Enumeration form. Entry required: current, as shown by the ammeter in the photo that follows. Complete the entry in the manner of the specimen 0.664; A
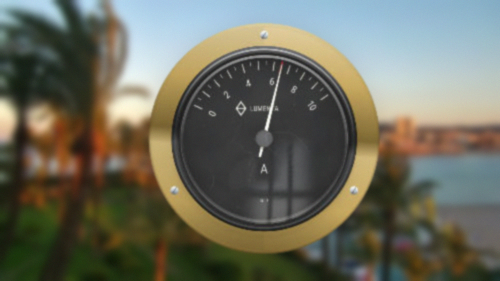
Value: 6.5; A
